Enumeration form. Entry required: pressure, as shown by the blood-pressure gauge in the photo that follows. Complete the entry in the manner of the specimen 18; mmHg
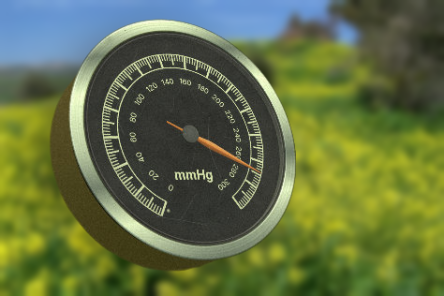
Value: 270; mmHg
